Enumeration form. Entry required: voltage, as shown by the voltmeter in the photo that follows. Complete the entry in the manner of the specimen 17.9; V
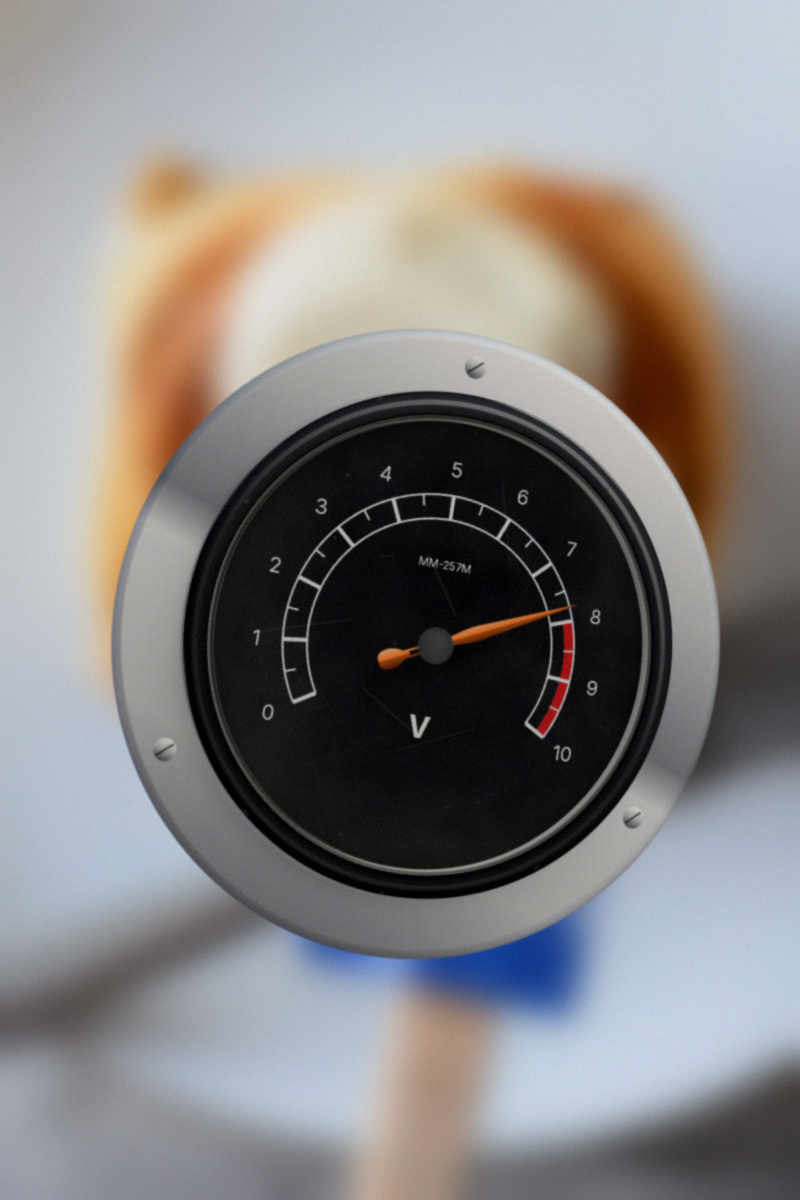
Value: 7.75; V
